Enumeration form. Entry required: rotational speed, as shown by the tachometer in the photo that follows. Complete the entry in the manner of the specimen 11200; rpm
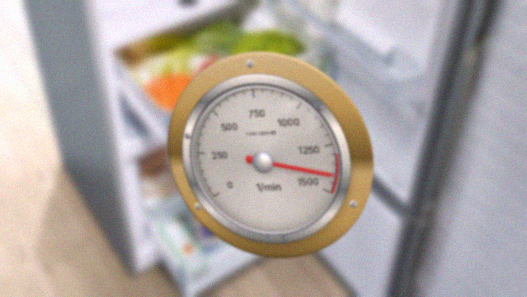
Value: 1400; rpm
